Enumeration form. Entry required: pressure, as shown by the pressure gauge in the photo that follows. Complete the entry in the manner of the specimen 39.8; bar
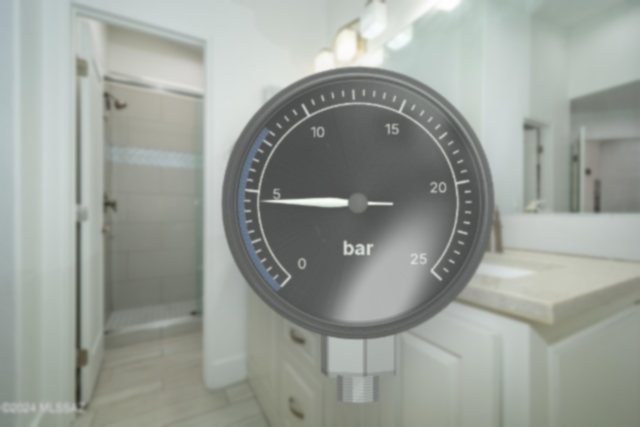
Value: 4.5; bar
